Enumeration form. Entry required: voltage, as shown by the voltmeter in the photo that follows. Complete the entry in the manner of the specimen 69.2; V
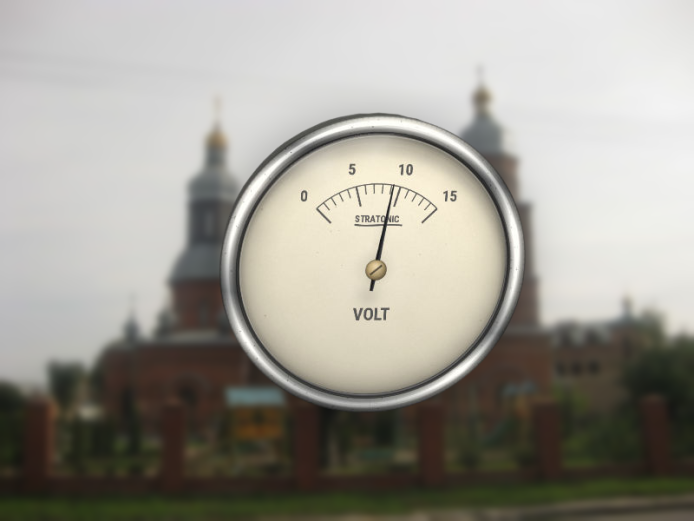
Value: 9; V
